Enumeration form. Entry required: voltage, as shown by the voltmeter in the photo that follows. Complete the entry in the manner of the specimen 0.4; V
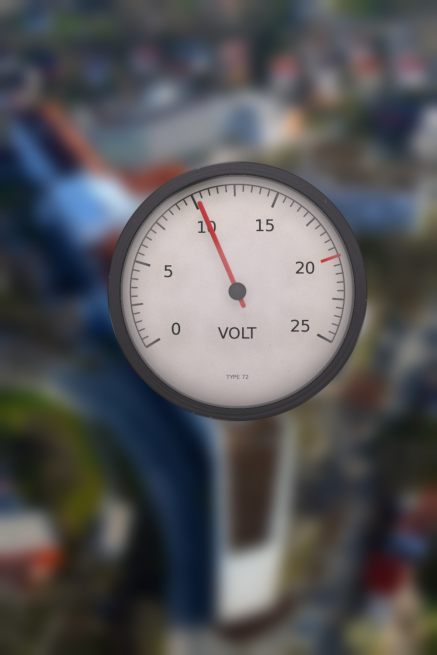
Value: 10.25; V
